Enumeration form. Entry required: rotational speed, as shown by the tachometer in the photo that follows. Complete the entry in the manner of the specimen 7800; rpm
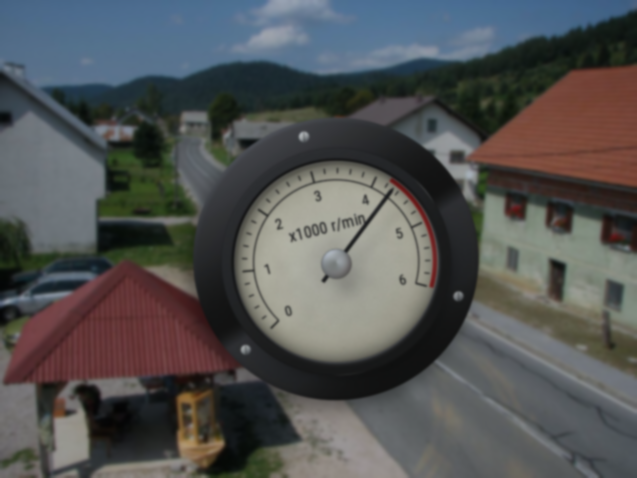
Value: 4300; rpm
